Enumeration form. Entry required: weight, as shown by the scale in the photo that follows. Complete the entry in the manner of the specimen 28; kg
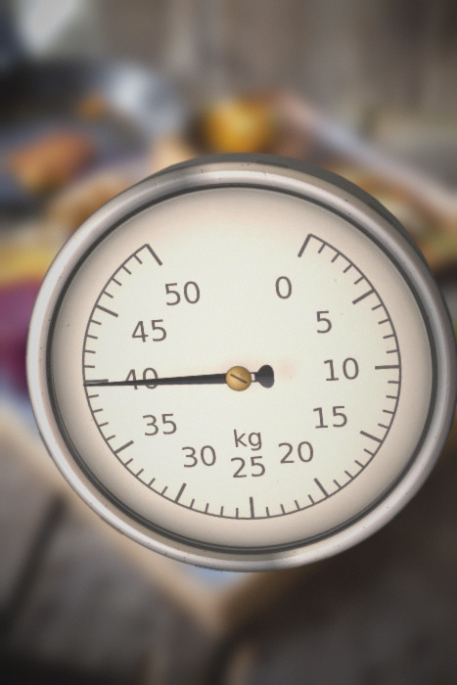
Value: 40; kg
